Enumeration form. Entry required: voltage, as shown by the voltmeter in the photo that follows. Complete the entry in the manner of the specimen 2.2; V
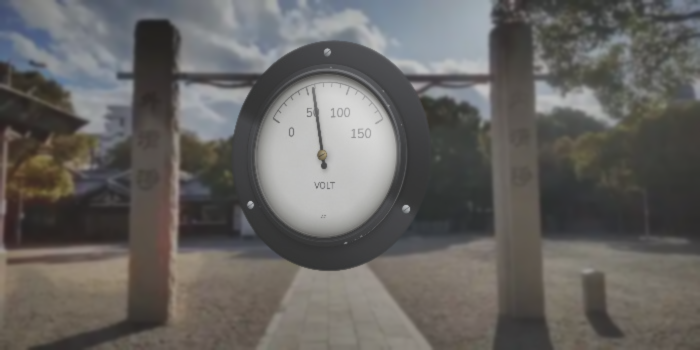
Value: 60; V
